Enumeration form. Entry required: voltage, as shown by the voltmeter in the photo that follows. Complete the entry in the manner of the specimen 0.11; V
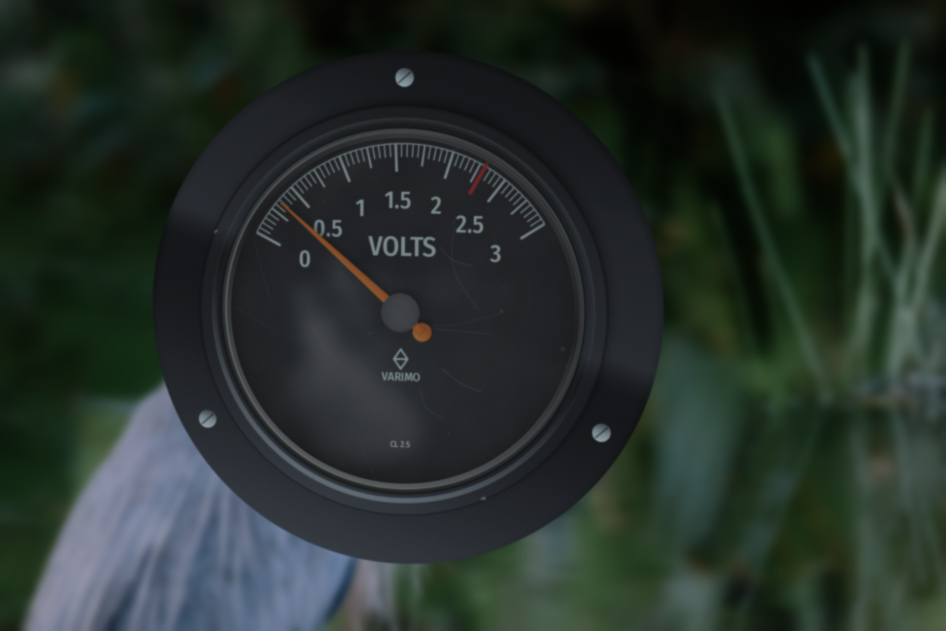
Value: 0.35; V
